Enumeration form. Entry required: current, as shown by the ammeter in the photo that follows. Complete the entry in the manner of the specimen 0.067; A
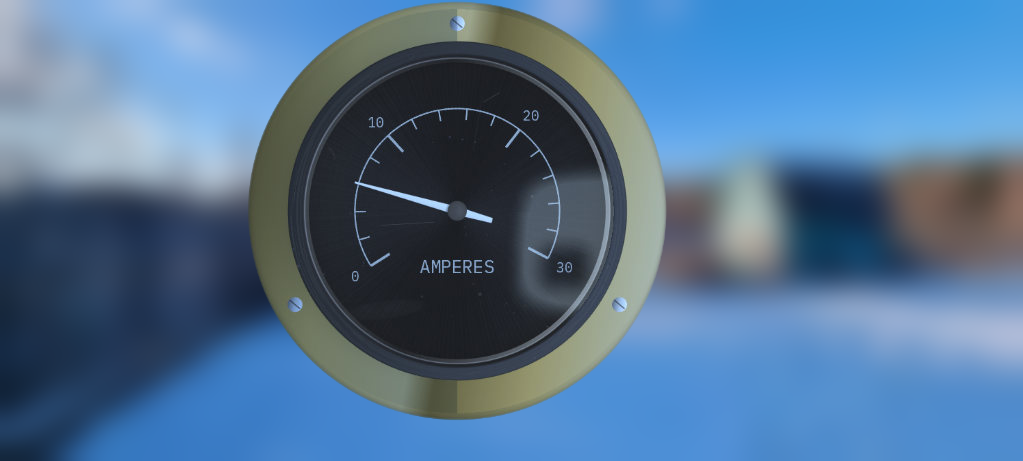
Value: 6; A
